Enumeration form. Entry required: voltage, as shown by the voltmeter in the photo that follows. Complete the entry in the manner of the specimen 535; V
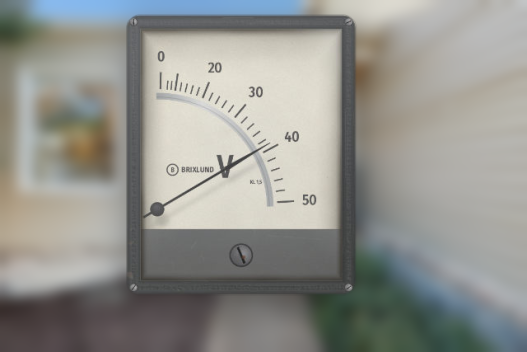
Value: 39; V
